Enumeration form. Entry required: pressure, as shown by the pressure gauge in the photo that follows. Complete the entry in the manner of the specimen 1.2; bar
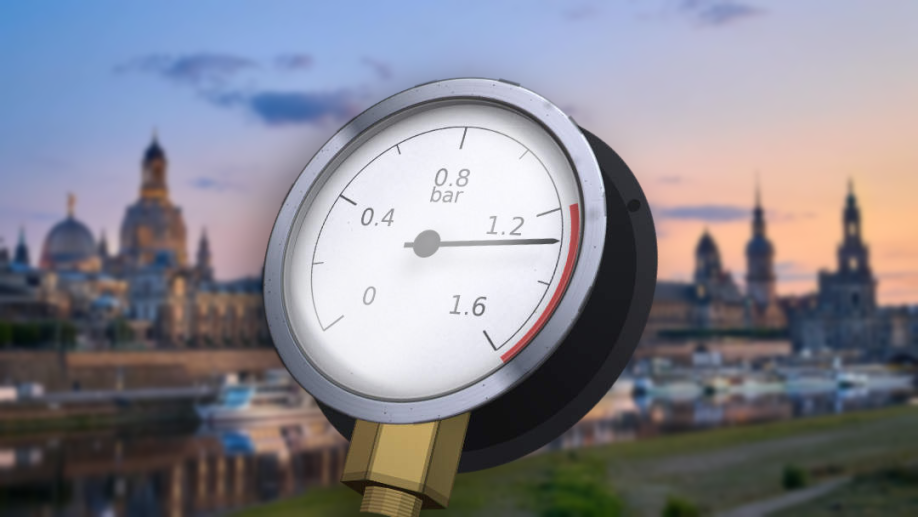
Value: 1.3; bar
